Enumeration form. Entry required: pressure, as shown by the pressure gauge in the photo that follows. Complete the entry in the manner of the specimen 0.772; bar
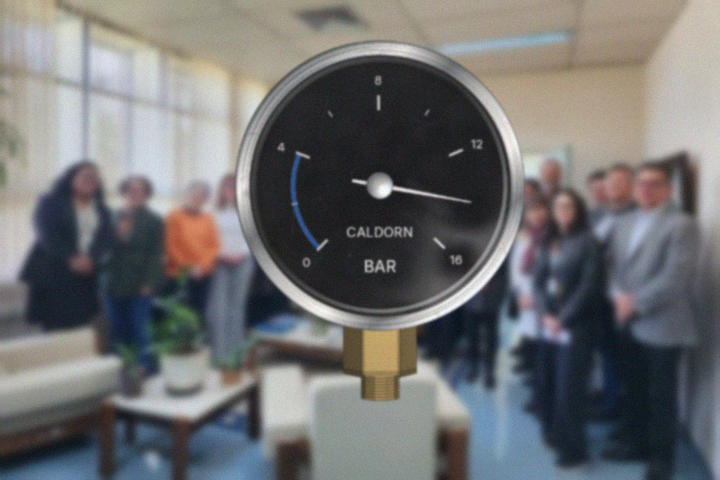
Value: 14; bar
